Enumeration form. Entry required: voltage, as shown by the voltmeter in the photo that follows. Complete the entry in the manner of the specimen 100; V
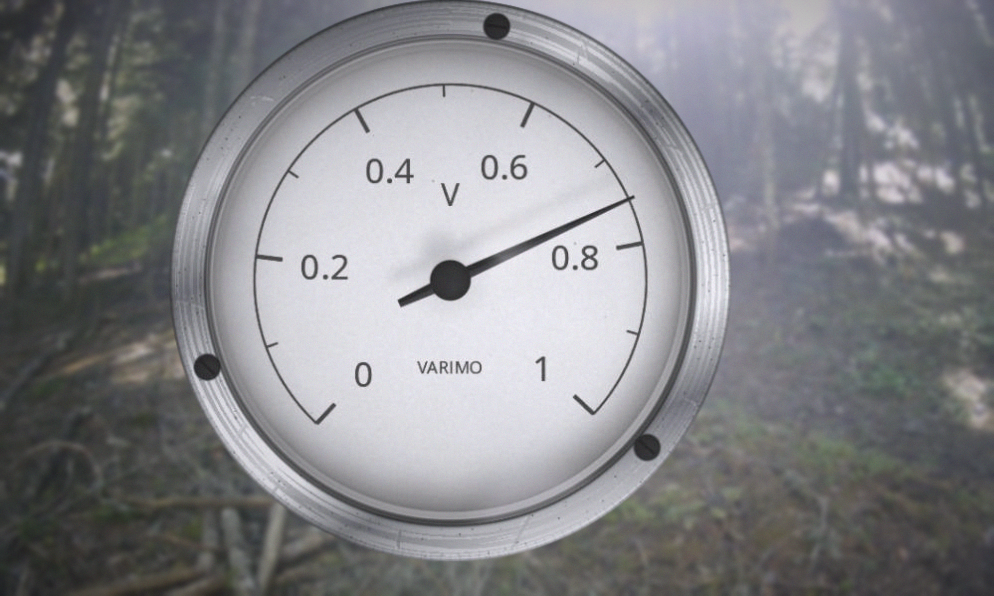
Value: 0.75; V
